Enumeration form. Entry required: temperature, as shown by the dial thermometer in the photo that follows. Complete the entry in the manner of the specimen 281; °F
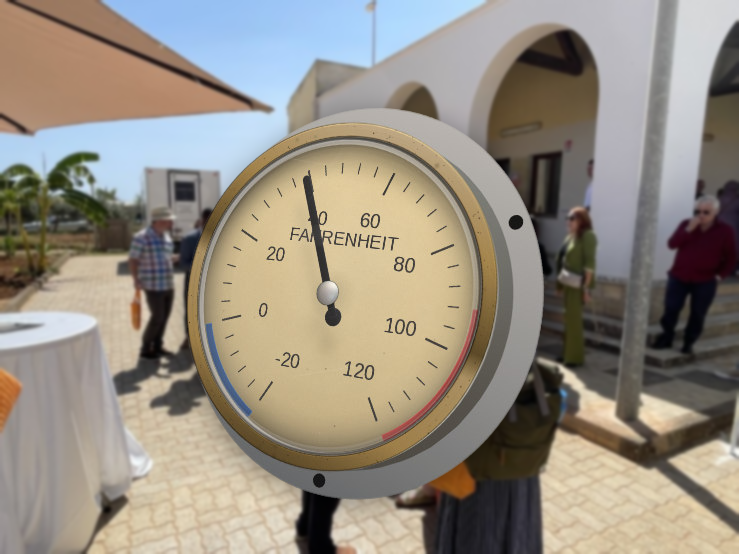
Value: 40; °F
